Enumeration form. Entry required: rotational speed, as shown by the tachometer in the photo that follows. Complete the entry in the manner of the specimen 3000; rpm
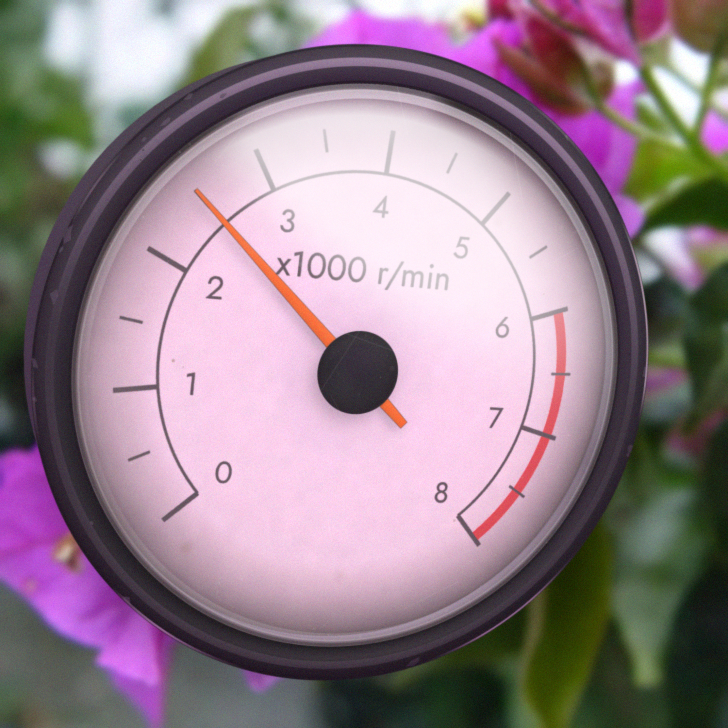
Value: 2500; rpm
